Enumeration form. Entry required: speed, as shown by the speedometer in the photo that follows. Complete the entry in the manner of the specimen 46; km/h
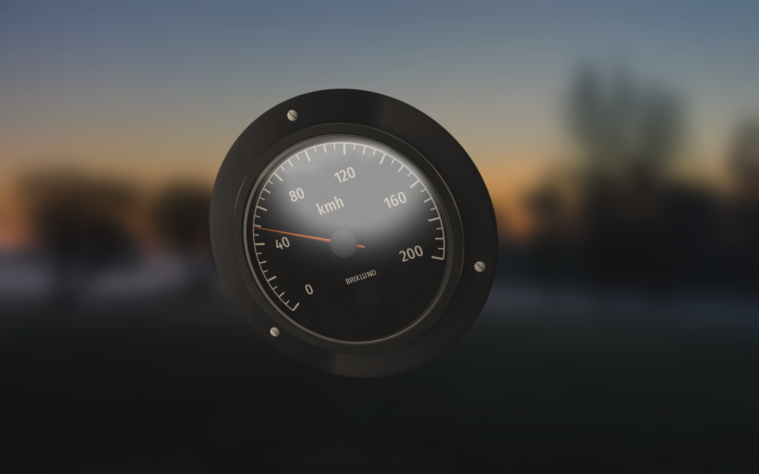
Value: 50; km/h
